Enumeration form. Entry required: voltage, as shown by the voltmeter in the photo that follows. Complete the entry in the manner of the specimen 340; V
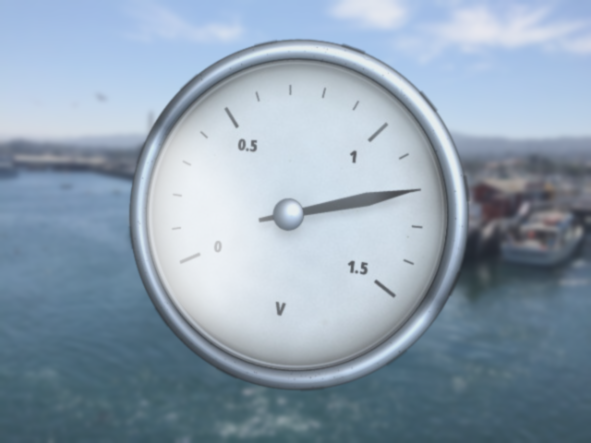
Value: 1.2; V
